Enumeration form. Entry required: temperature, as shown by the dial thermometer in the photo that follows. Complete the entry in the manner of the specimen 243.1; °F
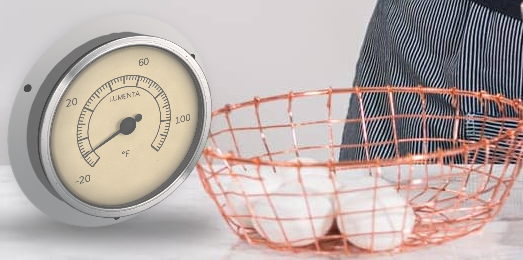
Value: -10; °F
